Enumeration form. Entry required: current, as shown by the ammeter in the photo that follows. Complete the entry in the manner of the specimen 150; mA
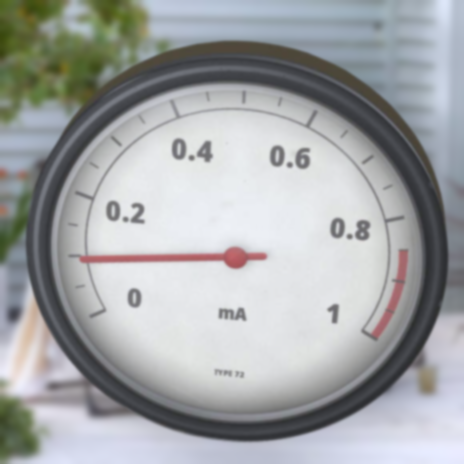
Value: 0.1; mA
